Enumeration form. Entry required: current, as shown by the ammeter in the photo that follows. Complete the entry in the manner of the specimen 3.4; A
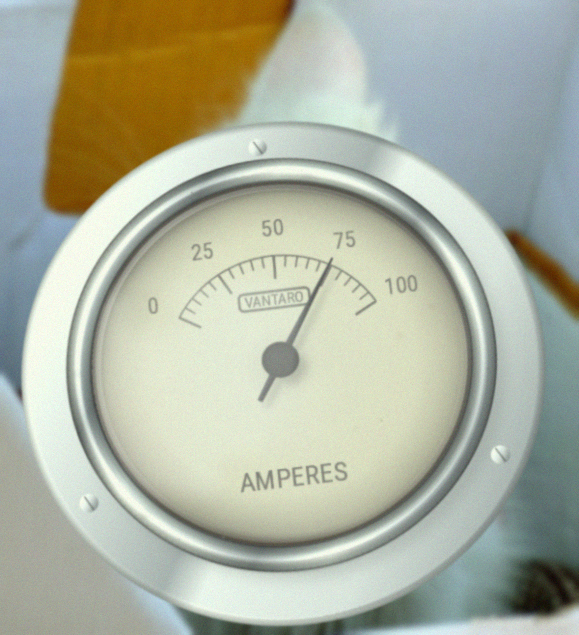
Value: 75; A
